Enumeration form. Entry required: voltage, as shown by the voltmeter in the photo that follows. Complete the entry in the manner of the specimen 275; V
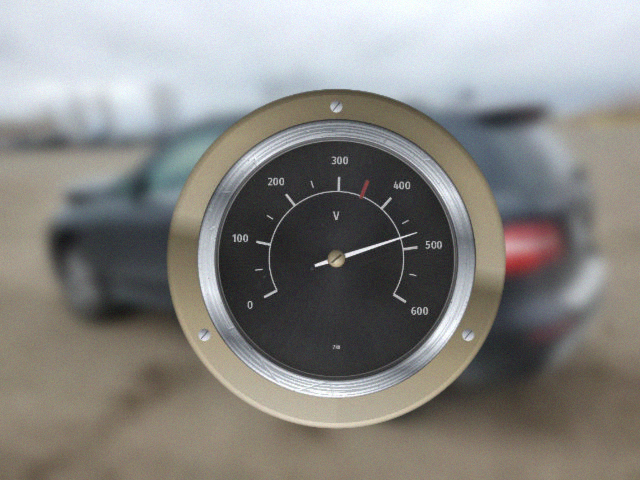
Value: 475; V
